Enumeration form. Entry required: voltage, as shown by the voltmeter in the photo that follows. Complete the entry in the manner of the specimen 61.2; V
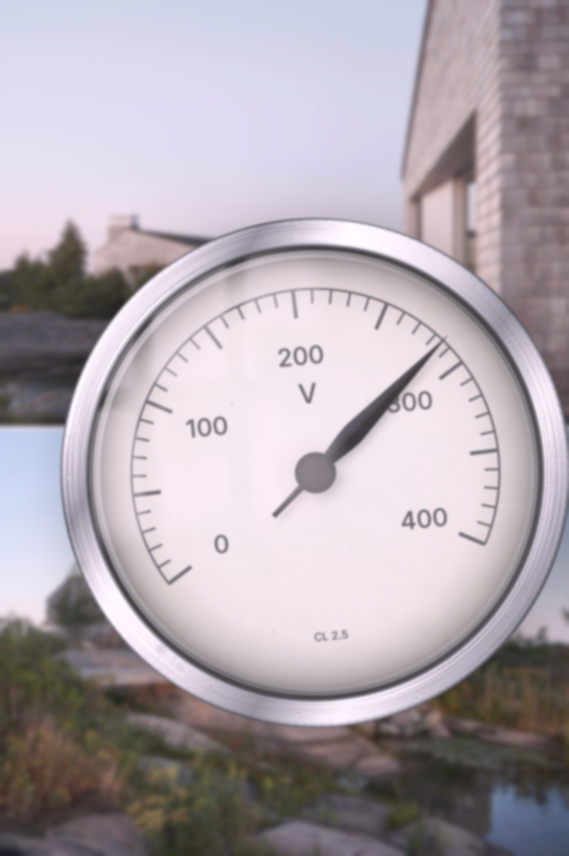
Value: 285; V
